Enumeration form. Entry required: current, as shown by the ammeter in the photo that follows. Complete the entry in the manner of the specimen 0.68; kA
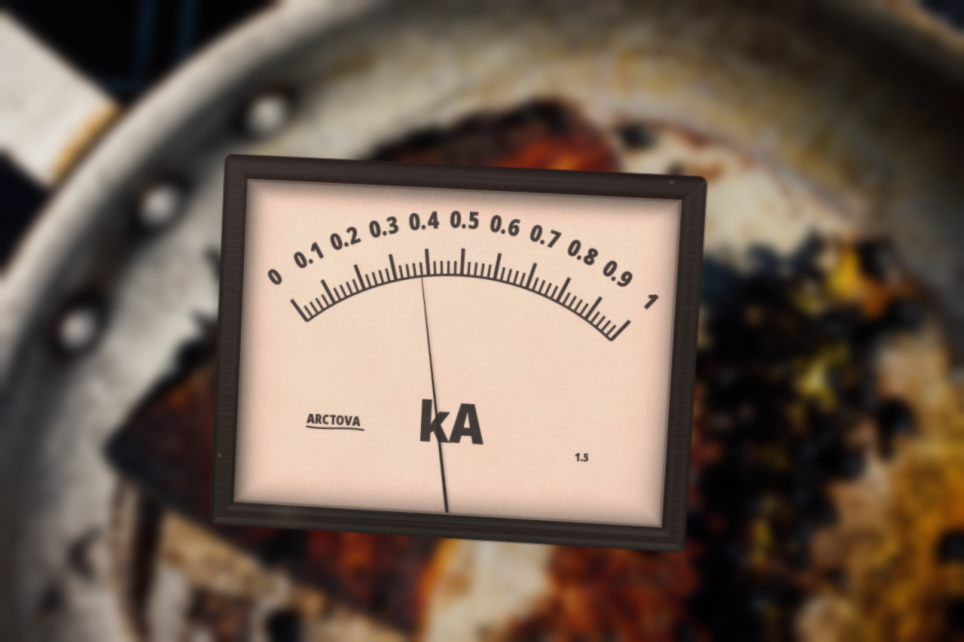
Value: 0.38; kA
